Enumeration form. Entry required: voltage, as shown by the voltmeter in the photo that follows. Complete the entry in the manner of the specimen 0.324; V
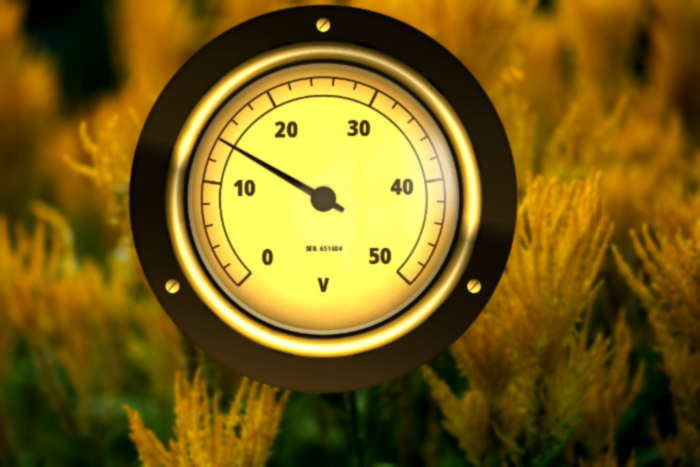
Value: 14; V
